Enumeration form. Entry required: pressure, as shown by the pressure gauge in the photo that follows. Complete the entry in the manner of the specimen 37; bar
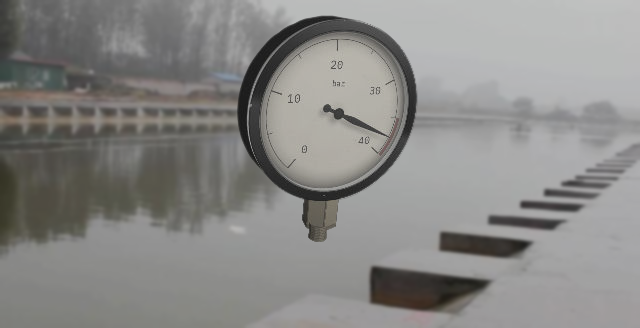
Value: 37.5; bar
